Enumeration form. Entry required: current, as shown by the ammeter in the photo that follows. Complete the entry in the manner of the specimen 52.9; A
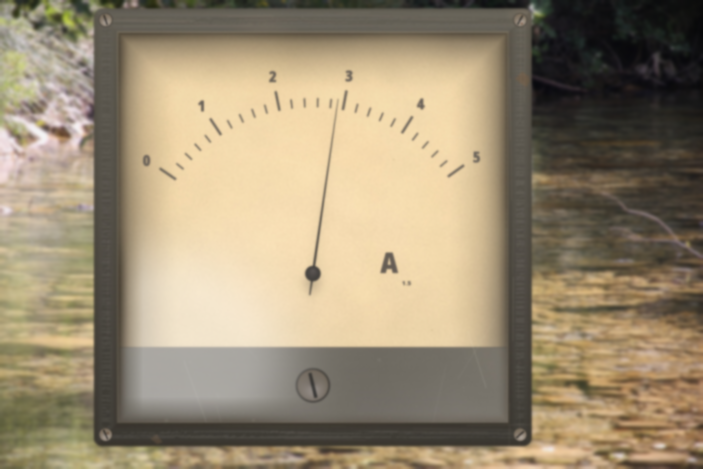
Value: 2.9; A
